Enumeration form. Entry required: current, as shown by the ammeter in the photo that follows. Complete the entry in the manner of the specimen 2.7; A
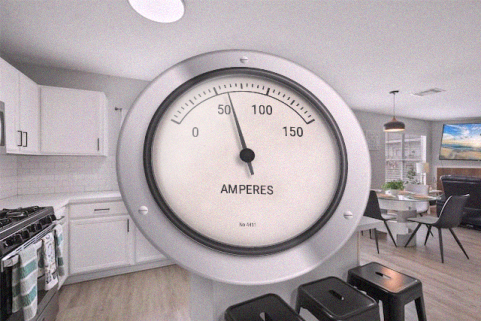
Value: 60; A
